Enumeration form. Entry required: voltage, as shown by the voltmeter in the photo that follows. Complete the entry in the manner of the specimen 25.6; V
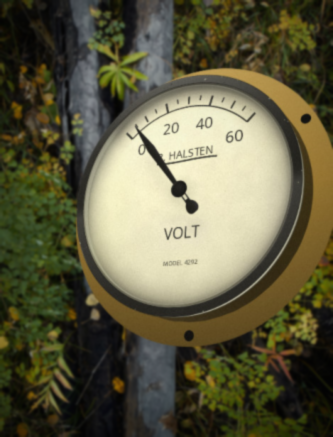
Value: 5; V
